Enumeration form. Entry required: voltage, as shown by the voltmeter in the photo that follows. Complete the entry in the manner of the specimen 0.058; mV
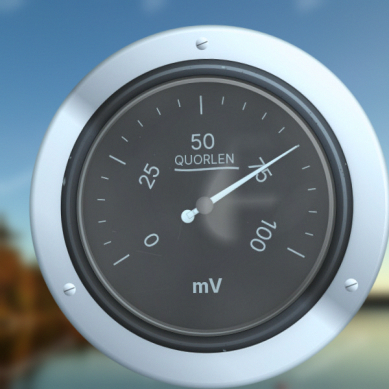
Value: 75; mV
